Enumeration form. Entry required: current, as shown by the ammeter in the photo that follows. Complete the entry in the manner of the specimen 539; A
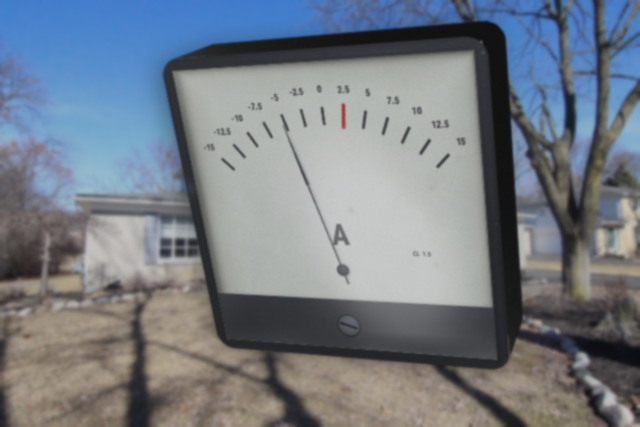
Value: -5; A
